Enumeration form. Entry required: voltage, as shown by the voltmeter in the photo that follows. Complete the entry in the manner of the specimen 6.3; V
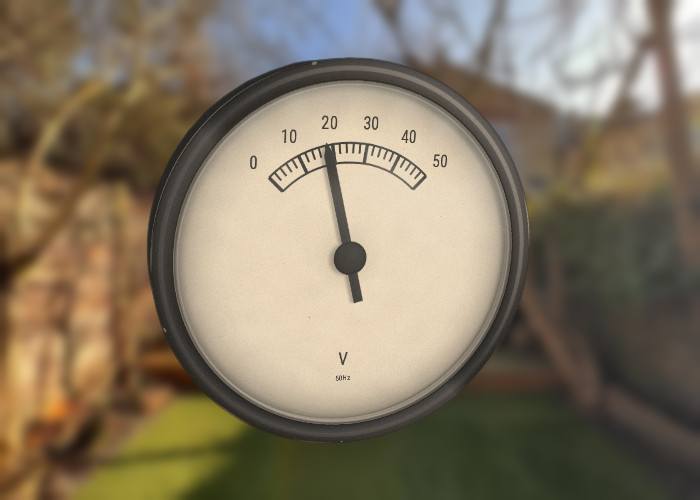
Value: 18; V
